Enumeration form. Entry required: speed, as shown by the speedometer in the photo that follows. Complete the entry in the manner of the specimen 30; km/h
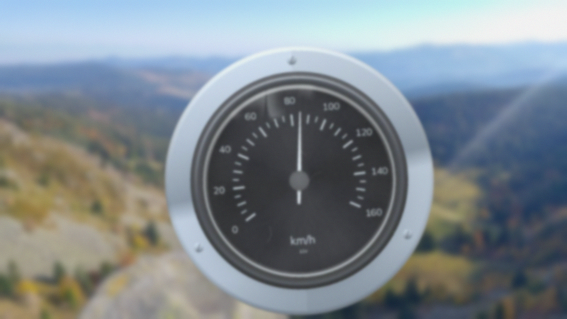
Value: 85; km/h
